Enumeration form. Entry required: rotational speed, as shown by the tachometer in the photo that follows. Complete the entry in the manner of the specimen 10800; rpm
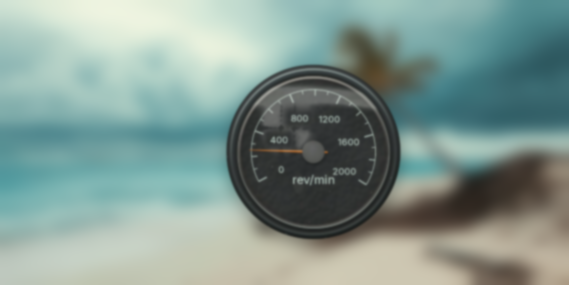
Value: 250; rpm
